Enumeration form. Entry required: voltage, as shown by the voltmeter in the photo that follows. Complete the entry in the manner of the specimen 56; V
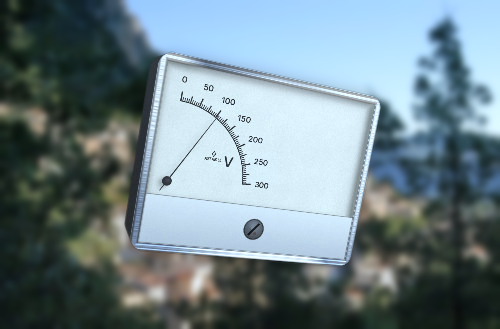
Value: 100; V
